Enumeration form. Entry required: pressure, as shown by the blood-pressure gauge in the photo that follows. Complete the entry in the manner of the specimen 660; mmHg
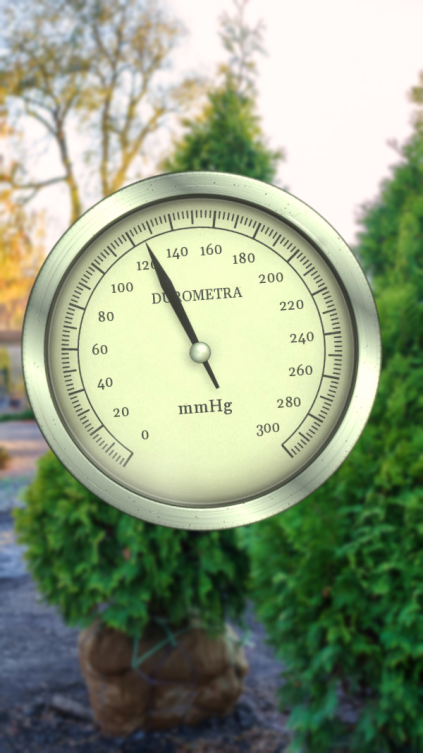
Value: 126; mmHg
